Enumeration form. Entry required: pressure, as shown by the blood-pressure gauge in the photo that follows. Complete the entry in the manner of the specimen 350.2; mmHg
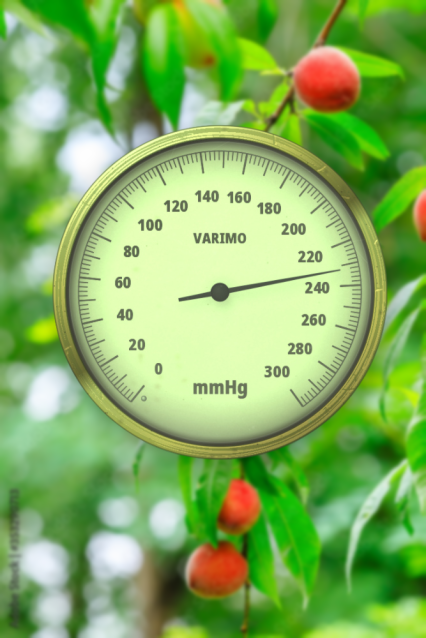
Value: 232; mmHg
